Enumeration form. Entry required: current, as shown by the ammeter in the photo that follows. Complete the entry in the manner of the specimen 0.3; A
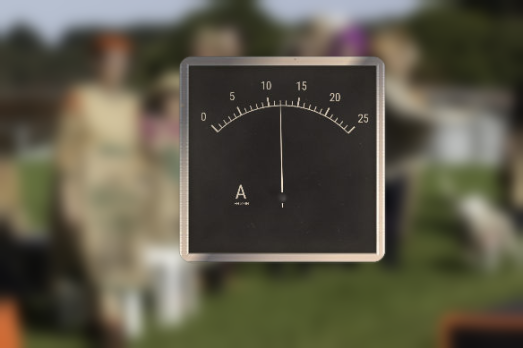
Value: 12; A
